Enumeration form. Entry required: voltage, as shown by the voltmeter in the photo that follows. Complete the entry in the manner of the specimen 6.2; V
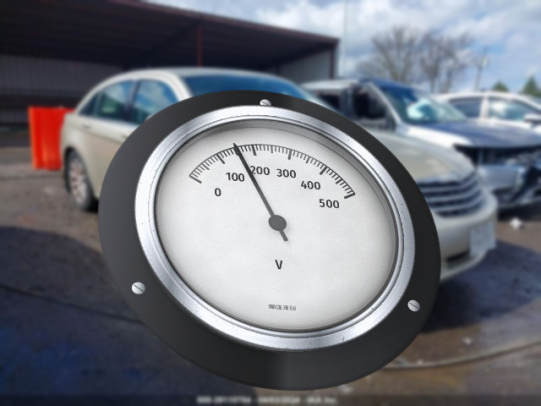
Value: 150; V
